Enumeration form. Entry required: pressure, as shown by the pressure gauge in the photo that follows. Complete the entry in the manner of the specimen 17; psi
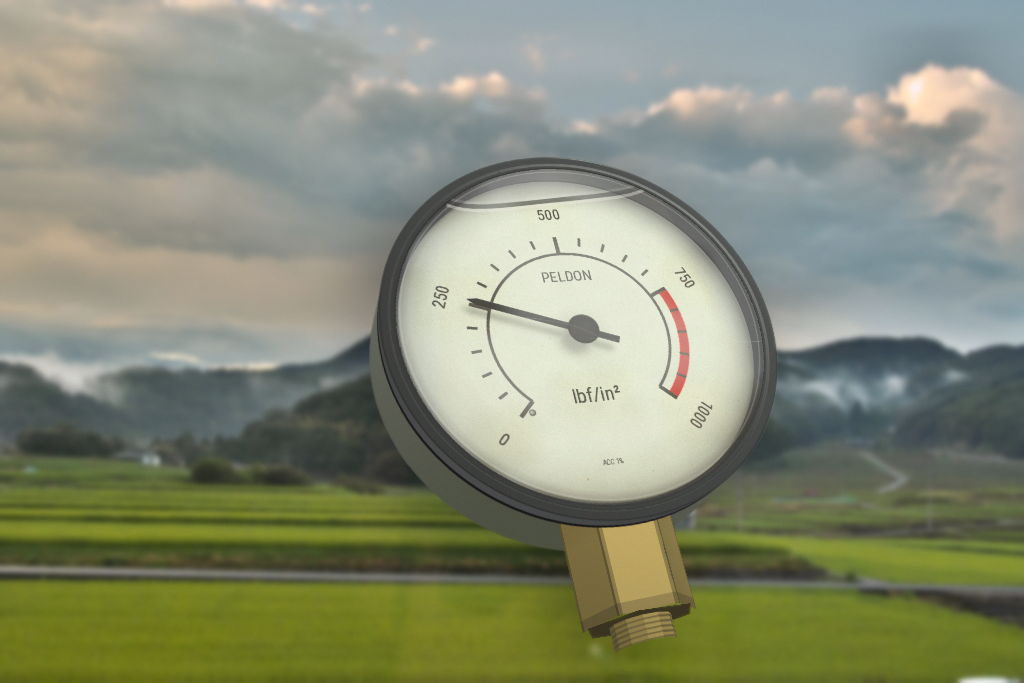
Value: 250; psi
